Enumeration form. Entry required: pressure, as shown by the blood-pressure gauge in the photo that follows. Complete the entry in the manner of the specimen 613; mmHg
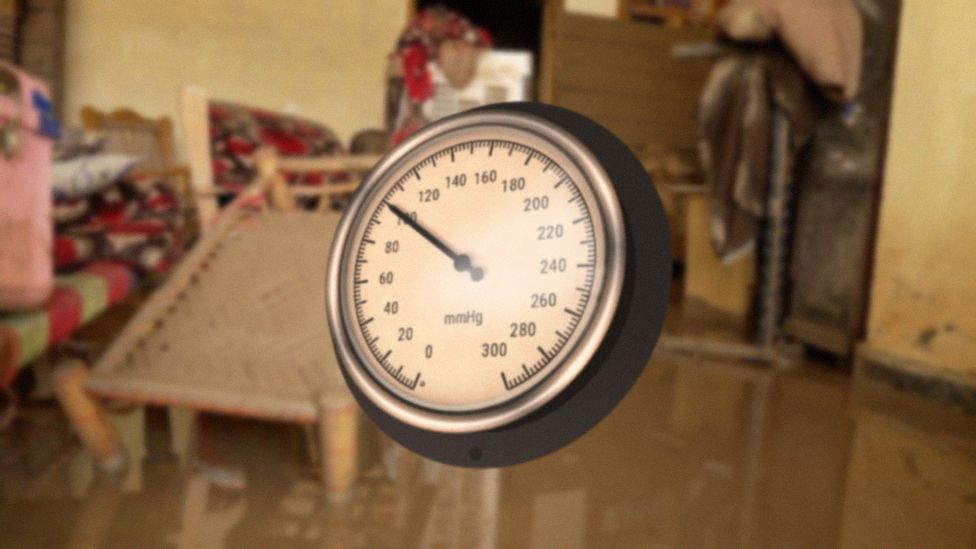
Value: 100; mmHg
